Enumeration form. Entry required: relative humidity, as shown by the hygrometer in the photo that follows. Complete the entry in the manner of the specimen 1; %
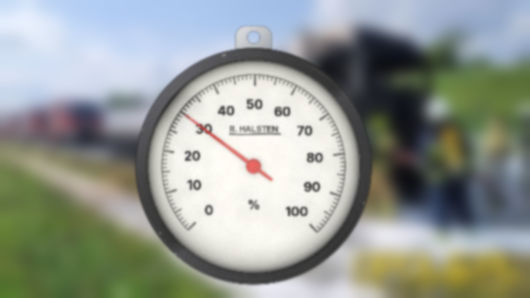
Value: 30; %
